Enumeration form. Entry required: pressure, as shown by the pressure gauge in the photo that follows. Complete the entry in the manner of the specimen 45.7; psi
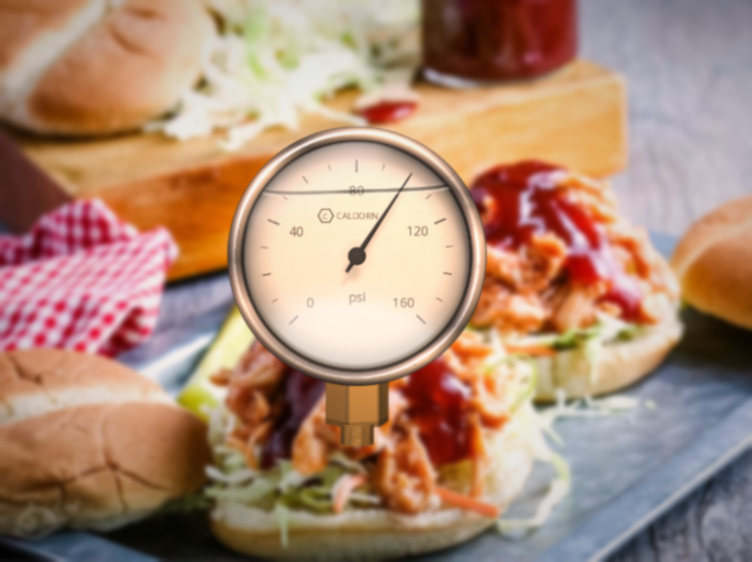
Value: 100; psi
